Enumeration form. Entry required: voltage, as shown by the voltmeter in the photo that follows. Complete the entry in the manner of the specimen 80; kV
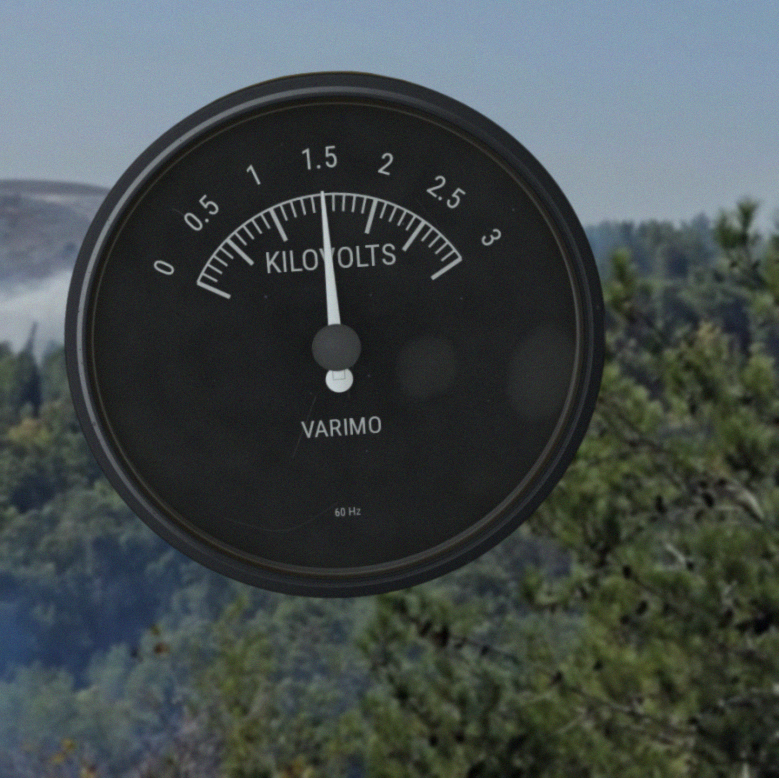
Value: 1.5; kV
